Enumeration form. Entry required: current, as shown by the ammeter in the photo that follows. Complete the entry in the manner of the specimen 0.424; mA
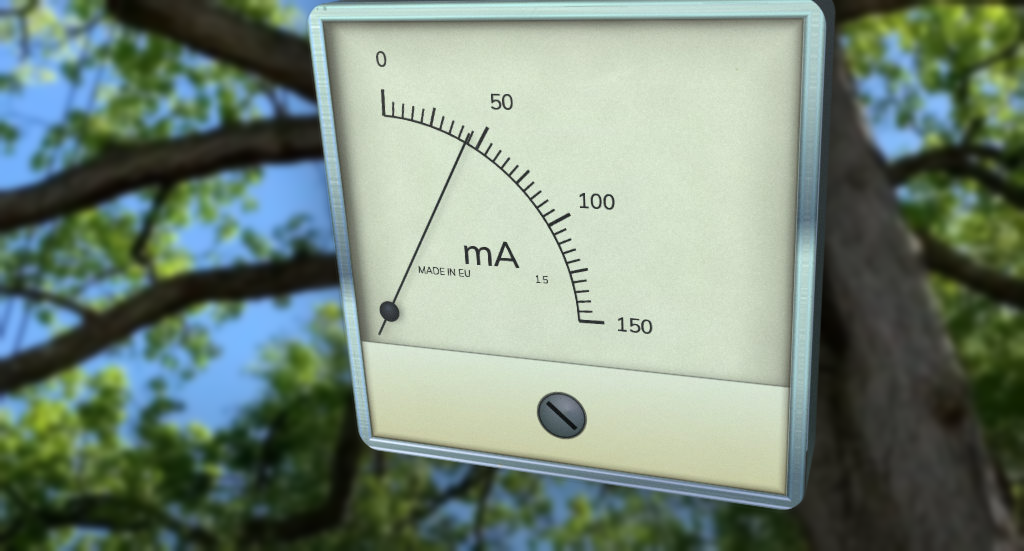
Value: 45; mA
